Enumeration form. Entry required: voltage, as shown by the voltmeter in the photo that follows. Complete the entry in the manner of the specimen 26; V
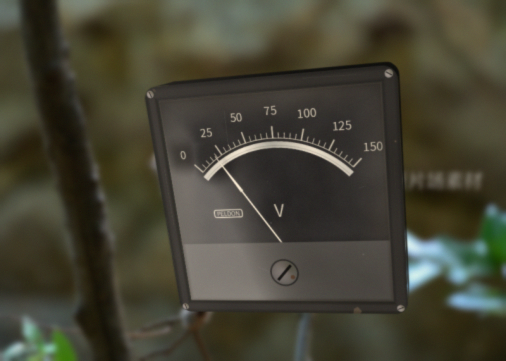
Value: 20; V
